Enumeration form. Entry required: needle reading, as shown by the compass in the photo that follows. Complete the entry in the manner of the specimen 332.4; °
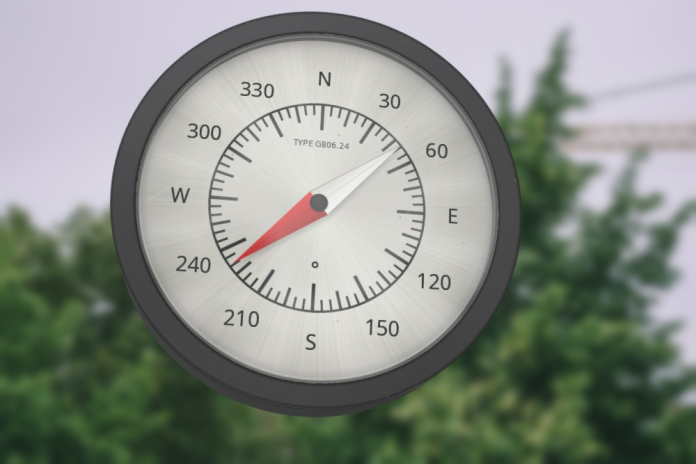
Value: 230; °
